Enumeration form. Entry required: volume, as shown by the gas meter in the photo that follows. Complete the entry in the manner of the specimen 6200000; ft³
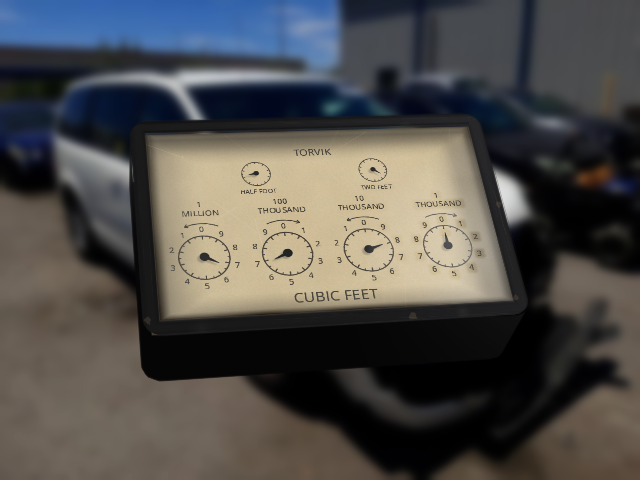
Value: 668000; ft³
